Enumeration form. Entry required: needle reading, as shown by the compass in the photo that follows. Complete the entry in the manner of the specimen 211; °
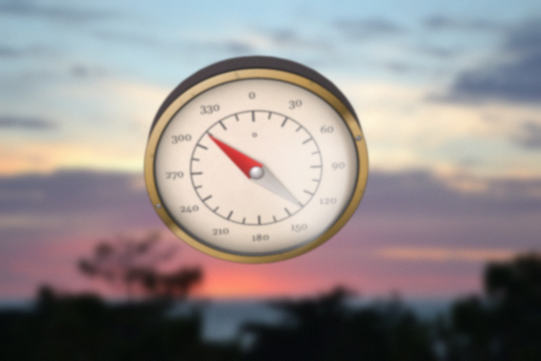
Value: 315; °
